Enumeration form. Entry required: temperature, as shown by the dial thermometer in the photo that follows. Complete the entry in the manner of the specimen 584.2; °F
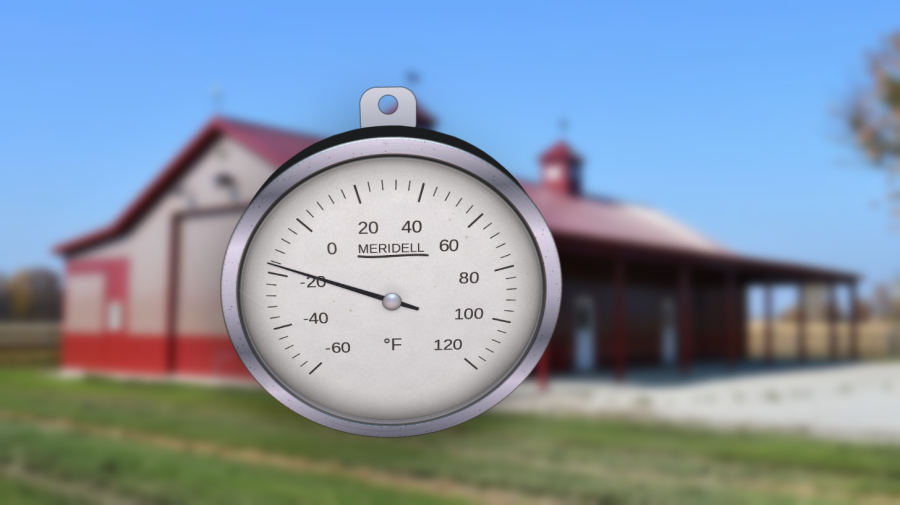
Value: -16; °F
